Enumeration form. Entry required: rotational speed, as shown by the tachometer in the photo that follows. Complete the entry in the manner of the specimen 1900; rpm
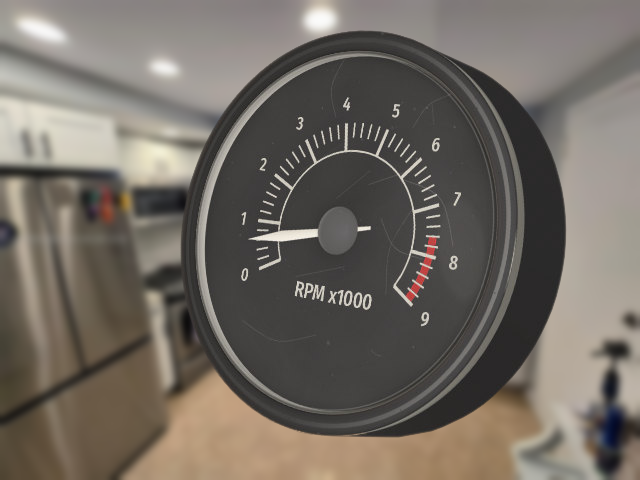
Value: 600; rpm
